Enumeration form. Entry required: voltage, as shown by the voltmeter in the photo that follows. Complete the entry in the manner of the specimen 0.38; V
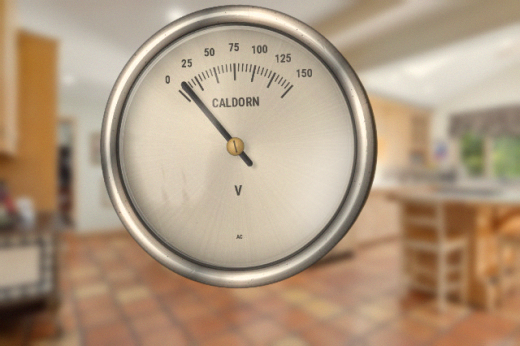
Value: 10; V
